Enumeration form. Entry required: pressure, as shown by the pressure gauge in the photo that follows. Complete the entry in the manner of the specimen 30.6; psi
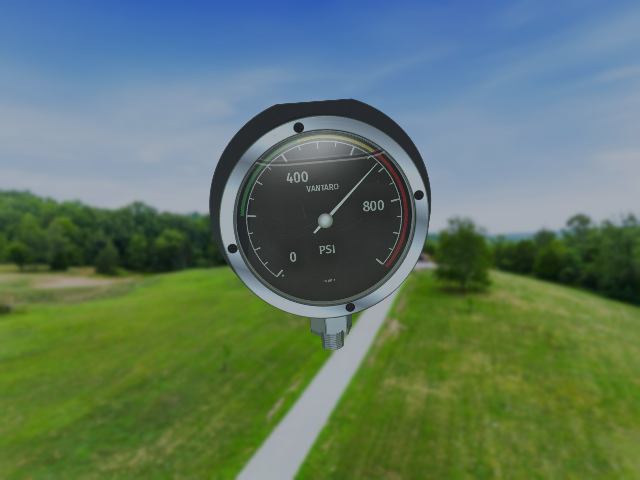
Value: 675; psi
